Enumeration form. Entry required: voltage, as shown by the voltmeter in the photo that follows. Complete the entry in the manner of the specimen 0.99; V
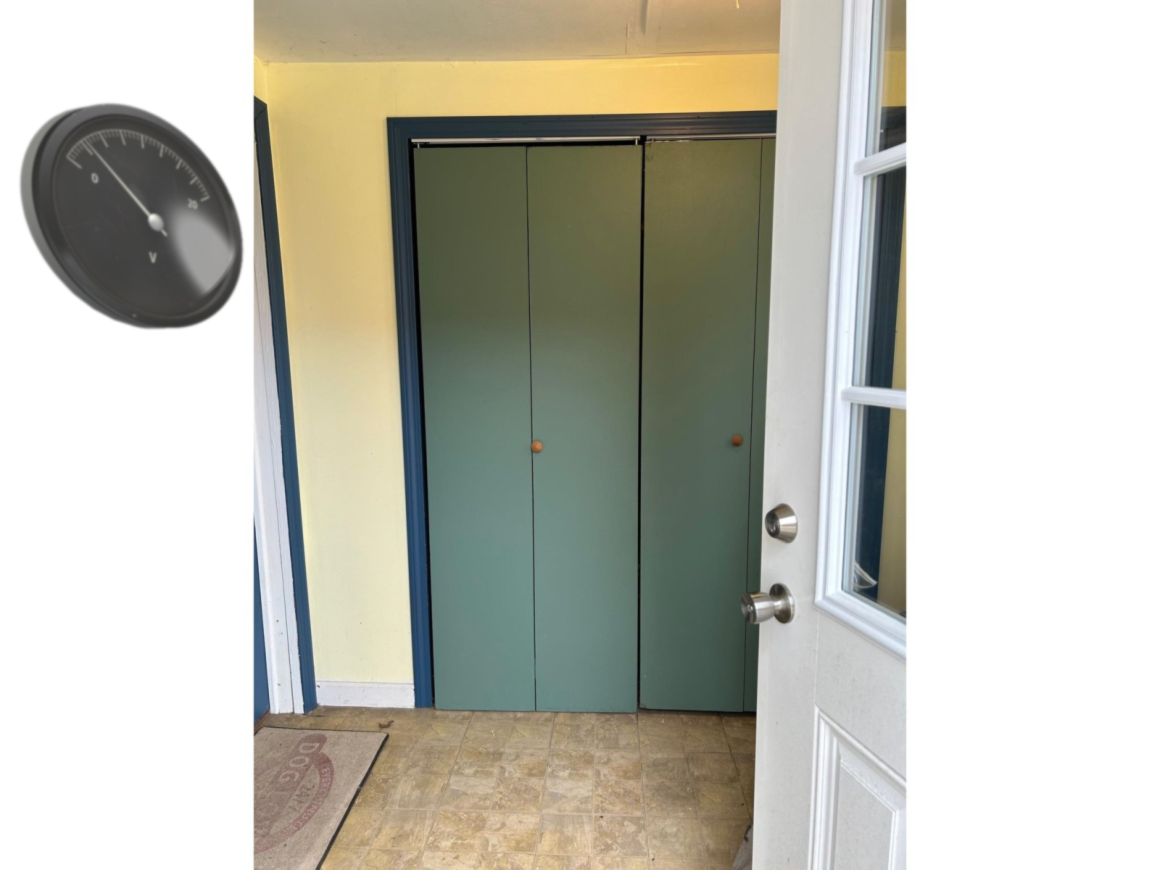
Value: 2.5; V
